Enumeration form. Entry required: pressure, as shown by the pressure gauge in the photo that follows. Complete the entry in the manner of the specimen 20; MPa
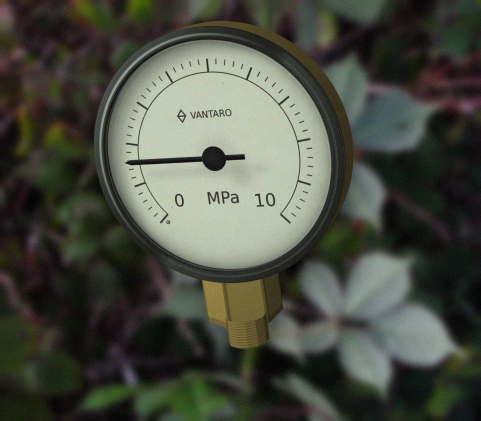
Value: 1.6; MPa
